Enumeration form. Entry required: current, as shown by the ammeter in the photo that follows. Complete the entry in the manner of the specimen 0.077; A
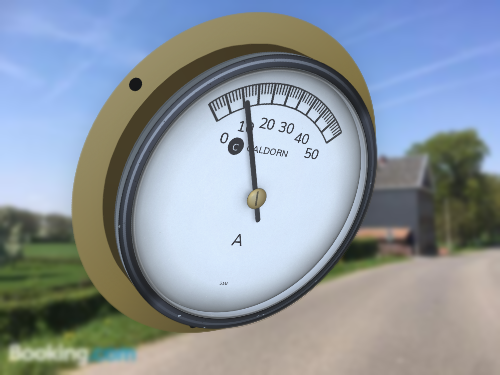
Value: 10; A
